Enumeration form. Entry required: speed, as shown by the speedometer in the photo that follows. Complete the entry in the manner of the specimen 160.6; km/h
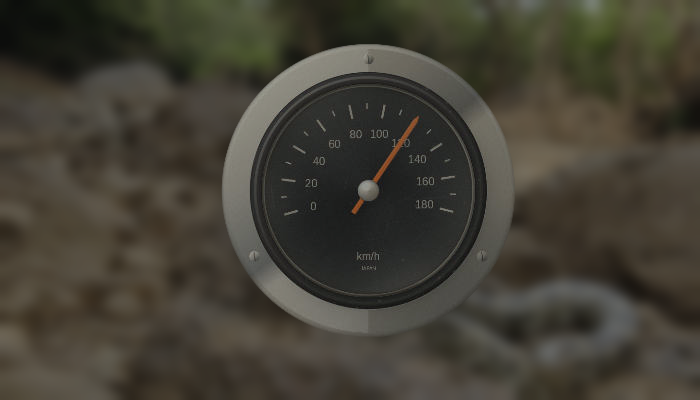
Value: 120; km/h
